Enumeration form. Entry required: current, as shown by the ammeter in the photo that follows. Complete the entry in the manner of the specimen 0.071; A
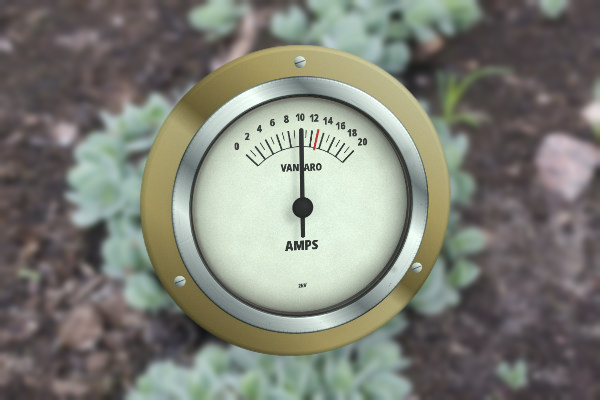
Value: 10; A
